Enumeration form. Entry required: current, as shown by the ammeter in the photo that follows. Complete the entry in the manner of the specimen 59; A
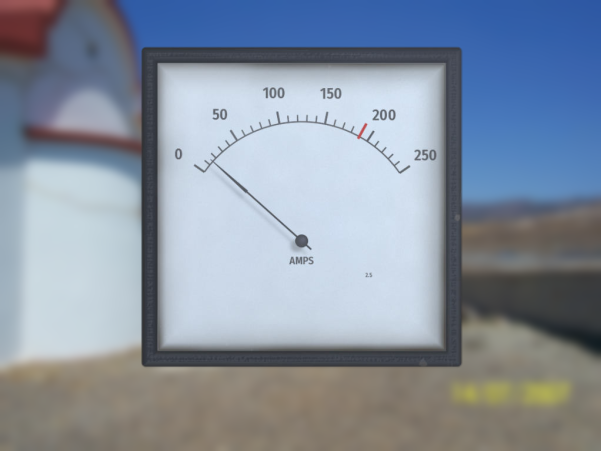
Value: 15; A
